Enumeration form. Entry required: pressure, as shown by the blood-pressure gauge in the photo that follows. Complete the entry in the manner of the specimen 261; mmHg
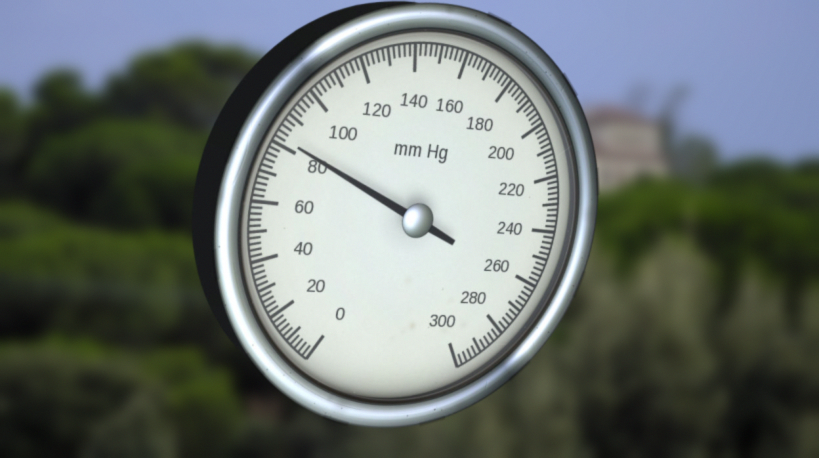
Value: 82; mmHg
